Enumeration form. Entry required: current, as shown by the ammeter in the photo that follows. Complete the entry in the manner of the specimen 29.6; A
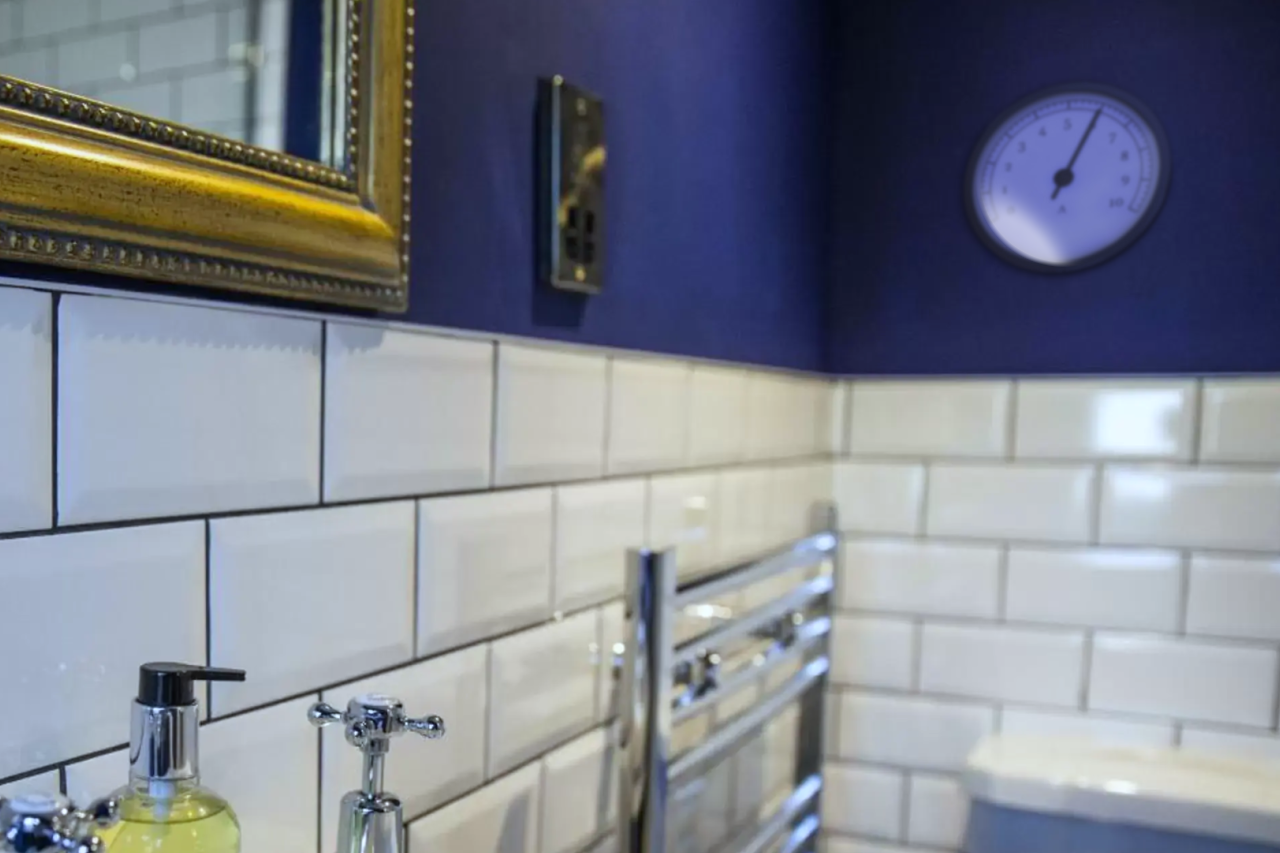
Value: 6; A
